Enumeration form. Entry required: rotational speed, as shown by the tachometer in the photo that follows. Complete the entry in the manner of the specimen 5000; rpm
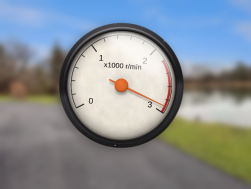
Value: 2900; rpm
